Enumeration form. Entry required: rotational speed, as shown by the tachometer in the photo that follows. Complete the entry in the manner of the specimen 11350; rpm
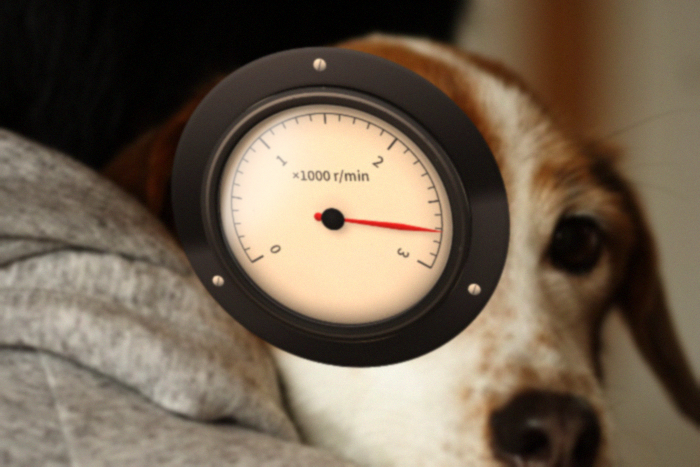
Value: 2700; rpm
